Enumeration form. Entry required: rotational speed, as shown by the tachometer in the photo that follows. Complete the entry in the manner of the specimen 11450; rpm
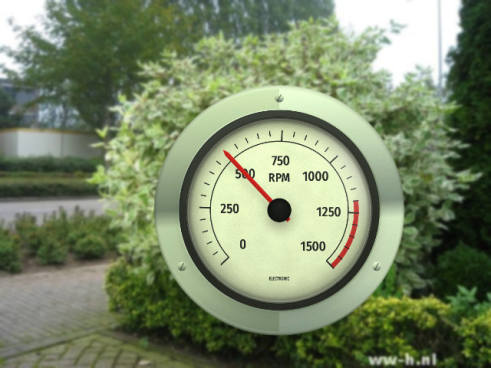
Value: 500; rpm
